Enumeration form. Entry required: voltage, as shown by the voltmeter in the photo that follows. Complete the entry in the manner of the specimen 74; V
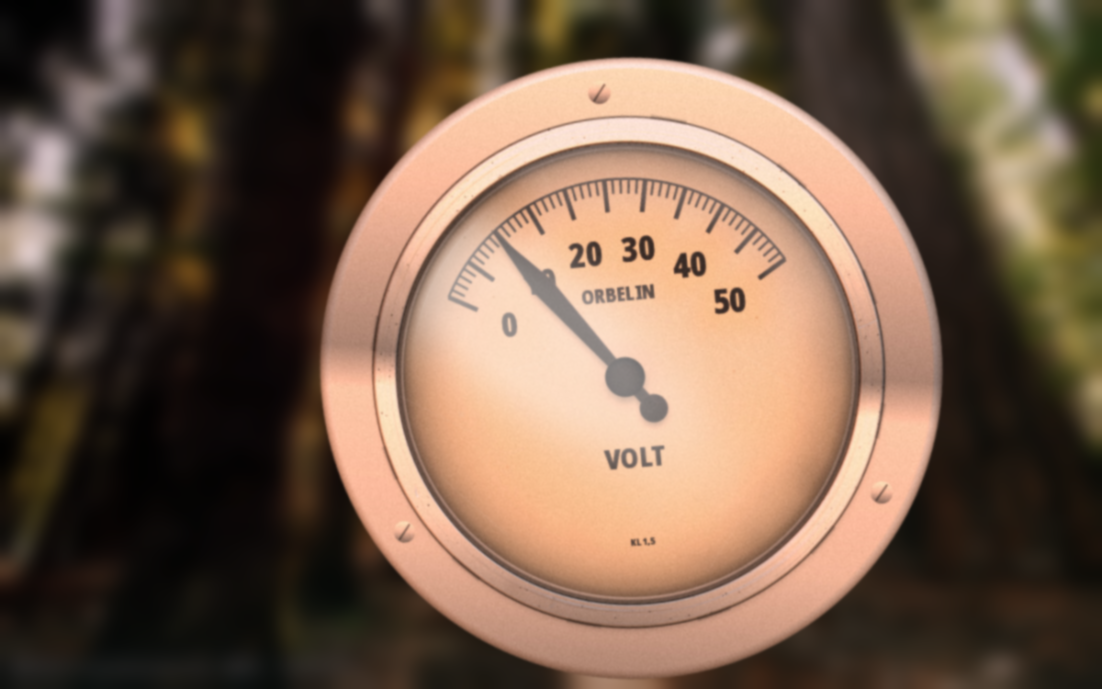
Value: 10; V
